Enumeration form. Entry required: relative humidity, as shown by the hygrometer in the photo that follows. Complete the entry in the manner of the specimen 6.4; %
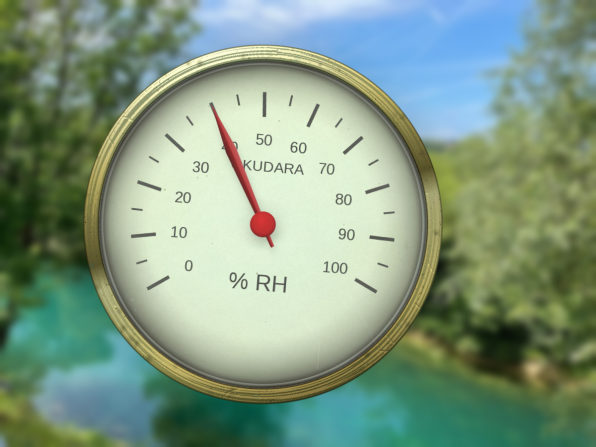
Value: 40; %
